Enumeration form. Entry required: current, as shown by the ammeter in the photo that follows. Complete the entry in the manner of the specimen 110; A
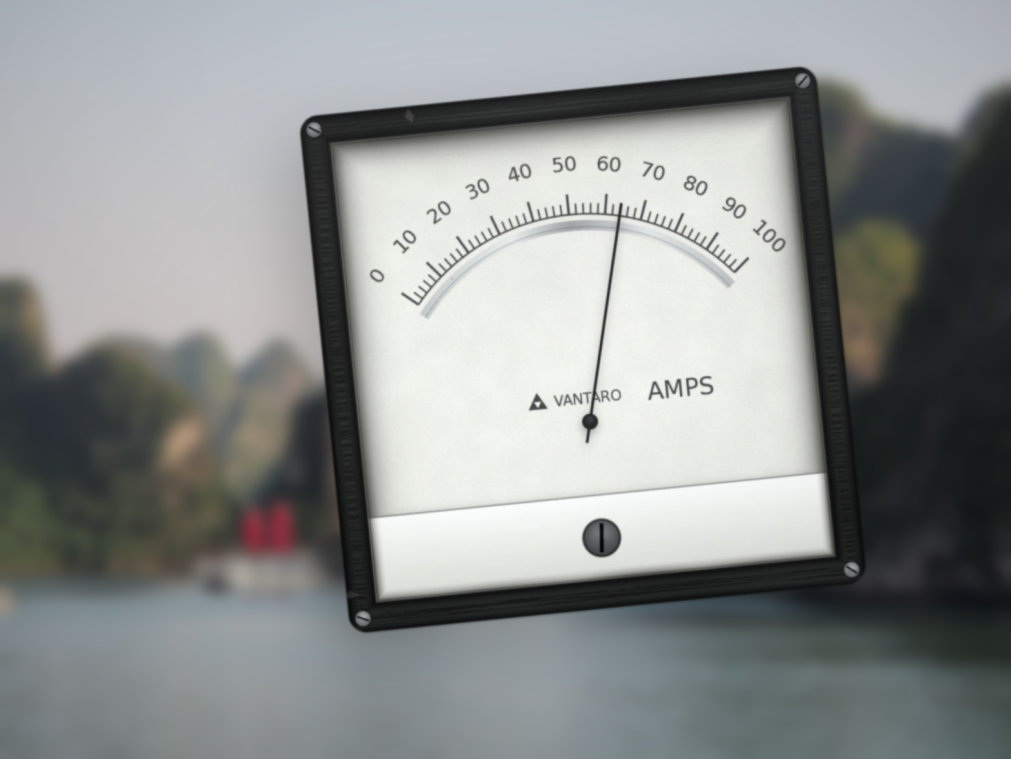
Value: 64; A
